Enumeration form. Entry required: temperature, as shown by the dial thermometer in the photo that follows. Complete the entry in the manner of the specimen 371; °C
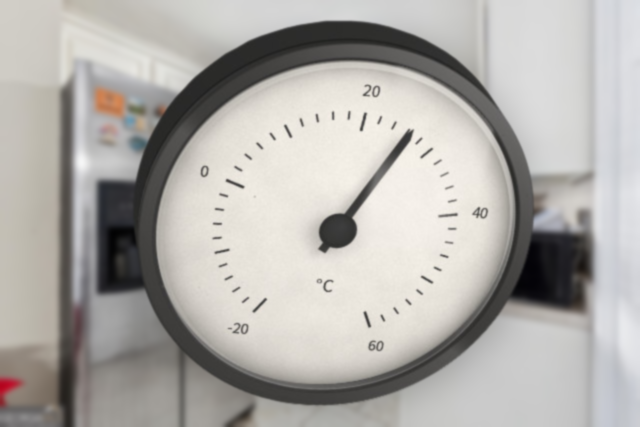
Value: 26; °C
